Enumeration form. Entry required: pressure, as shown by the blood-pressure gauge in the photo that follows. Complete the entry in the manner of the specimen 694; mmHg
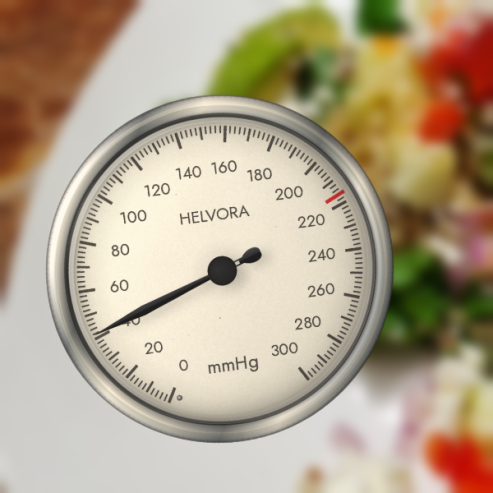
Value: 42; mmHg
